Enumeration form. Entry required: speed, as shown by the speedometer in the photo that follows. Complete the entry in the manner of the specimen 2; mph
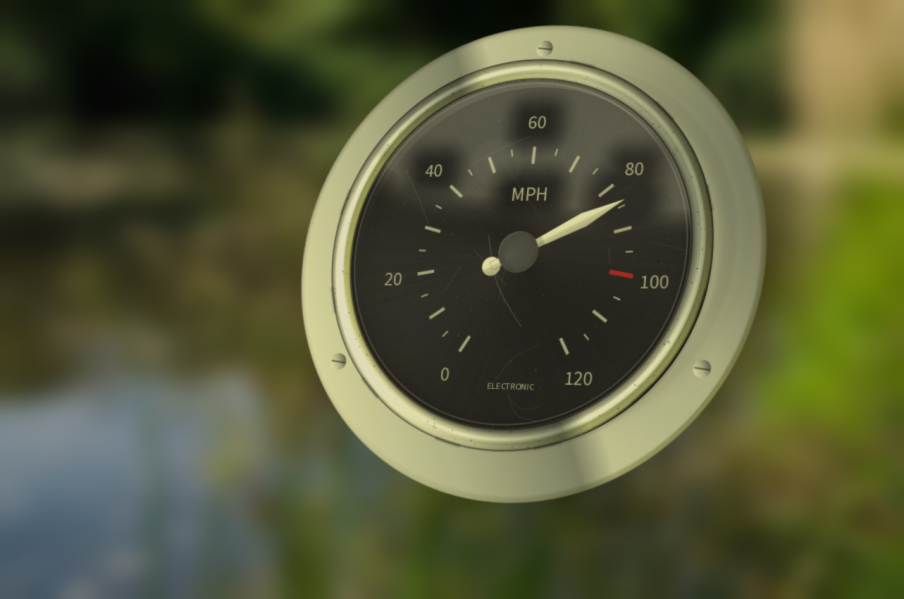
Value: 85; mph
